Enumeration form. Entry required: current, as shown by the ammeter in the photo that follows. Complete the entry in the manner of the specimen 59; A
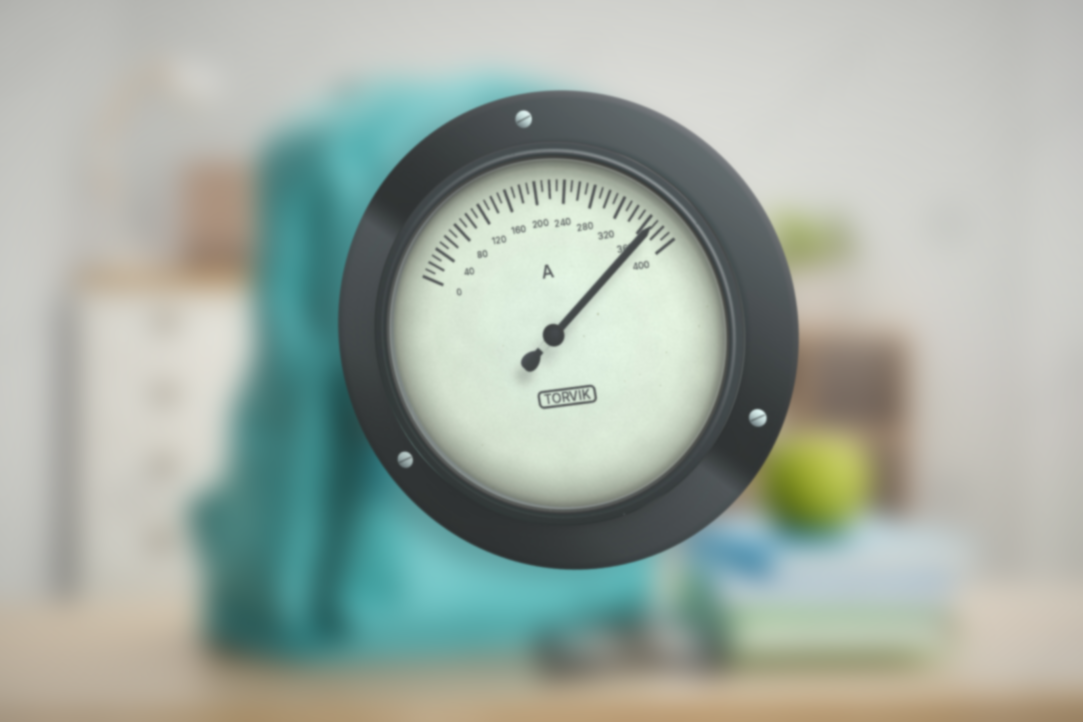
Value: 370; A
